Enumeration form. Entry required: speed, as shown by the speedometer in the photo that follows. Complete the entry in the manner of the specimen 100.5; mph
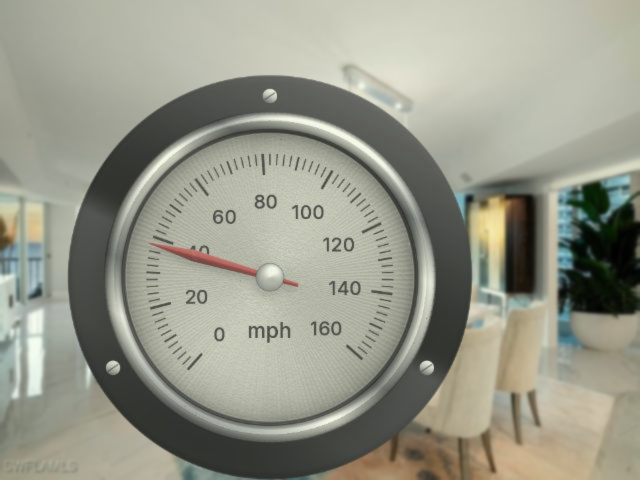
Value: 38; mph
